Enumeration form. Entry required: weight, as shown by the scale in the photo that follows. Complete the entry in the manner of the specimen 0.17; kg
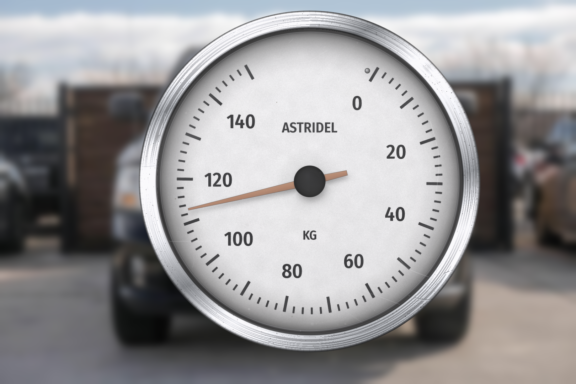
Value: 113; kg
